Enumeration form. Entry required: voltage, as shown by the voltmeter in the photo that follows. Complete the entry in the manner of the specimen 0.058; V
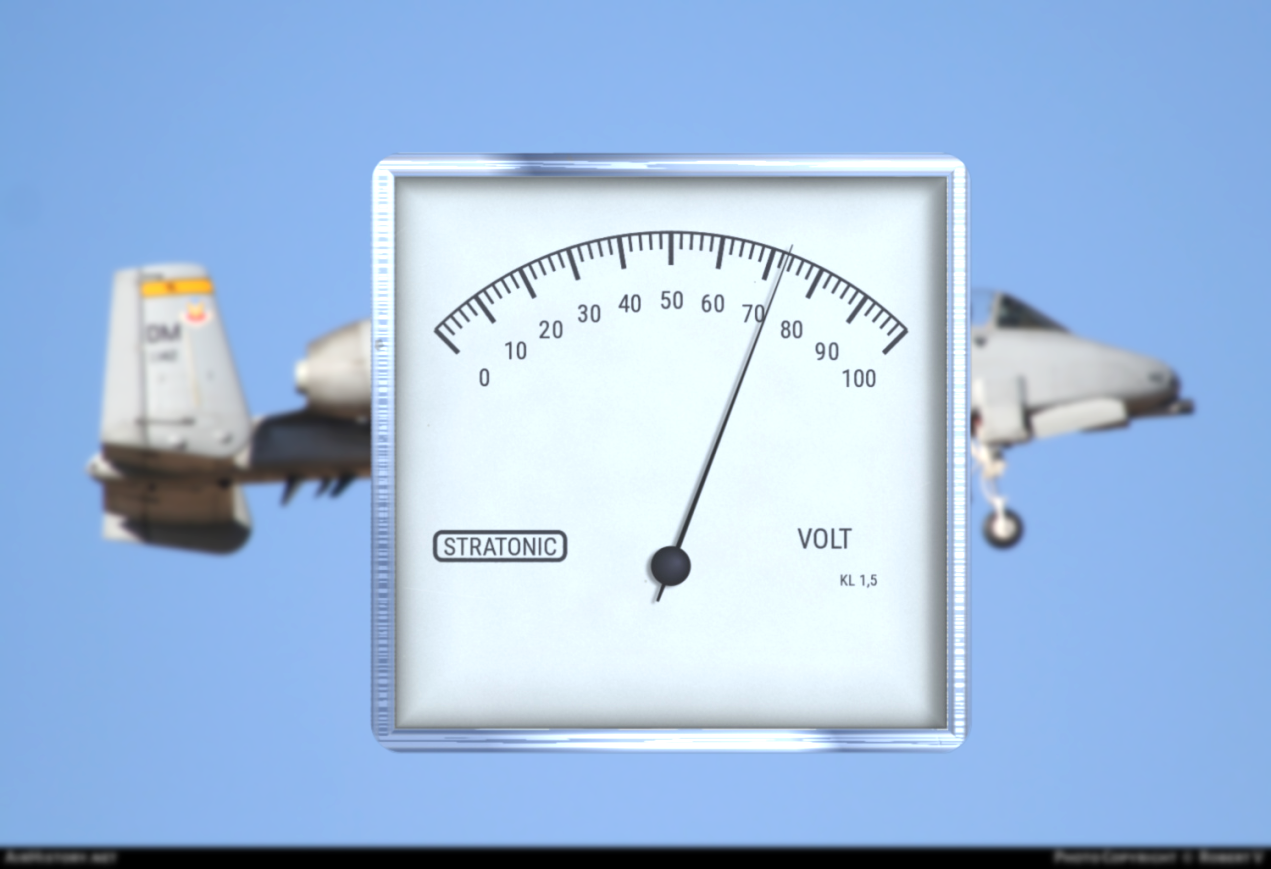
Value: 73; V
